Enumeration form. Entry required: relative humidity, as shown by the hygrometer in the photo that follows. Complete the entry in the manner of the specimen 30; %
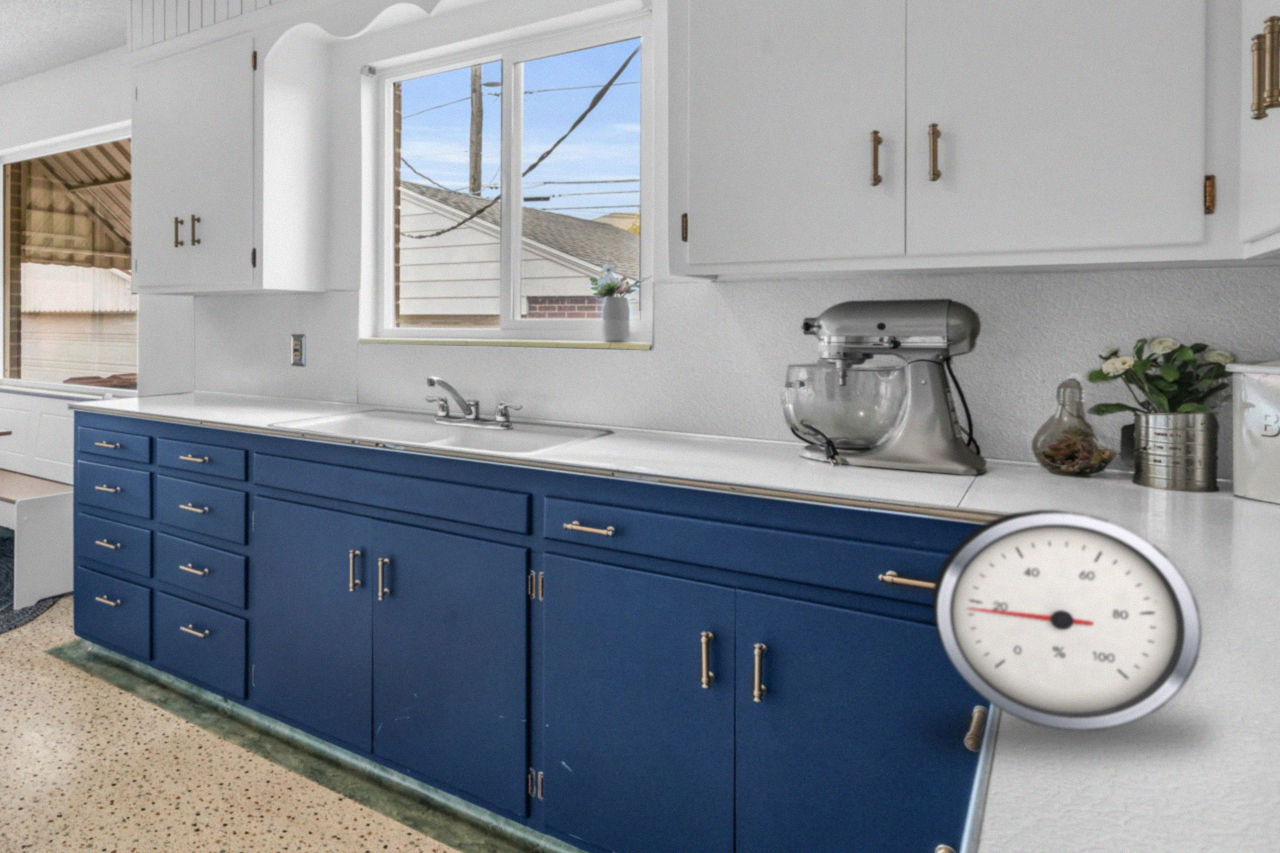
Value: 18; %
